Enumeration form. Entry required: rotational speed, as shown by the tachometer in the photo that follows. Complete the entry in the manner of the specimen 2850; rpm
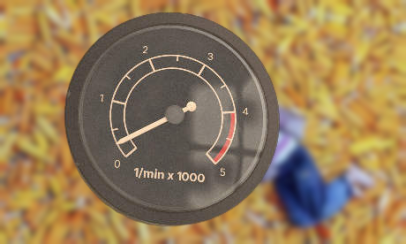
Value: 250; rpm
